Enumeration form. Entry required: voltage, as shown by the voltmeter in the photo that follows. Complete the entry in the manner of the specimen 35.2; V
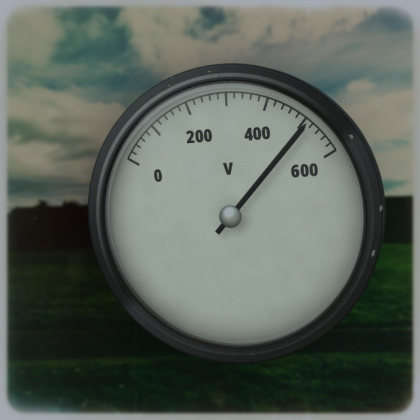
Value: 510; V
